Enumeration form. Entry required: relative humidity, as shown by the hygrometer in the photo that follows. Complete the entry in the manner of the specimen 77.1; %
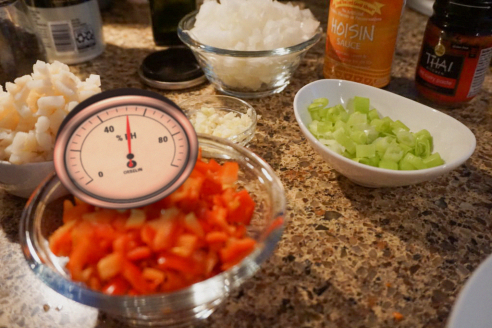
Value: 52; %
